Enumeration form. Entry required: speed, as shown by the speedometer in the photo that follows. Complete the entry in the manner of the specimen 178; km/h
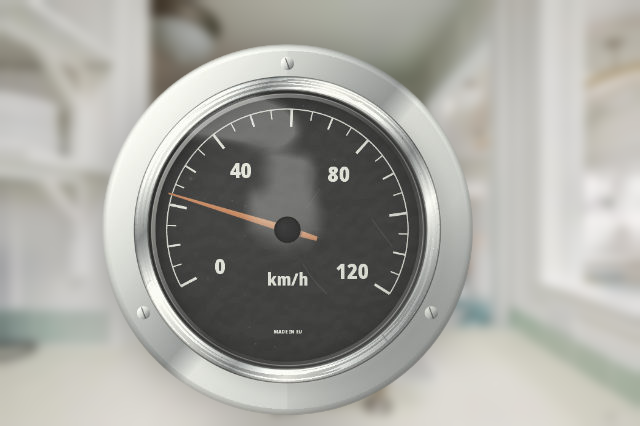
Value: 22.5; km/h
